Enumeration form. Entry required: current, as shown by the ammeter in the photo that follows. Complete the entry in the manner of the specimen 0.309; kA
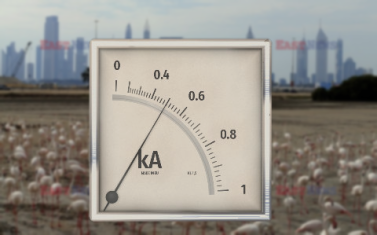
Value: 0.5; kA
